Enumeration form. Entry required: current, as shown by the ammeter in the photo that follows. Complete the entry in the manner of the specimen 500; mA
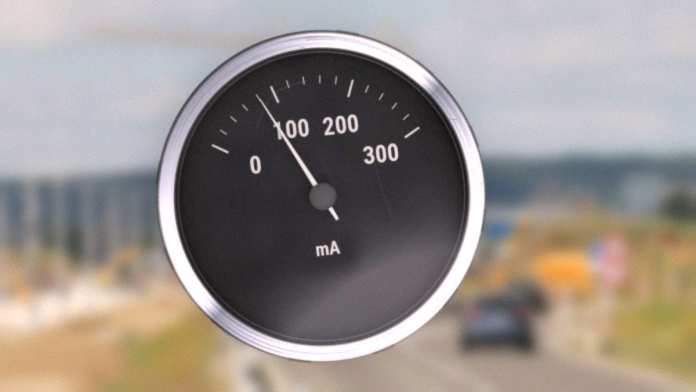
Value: 80; mA
